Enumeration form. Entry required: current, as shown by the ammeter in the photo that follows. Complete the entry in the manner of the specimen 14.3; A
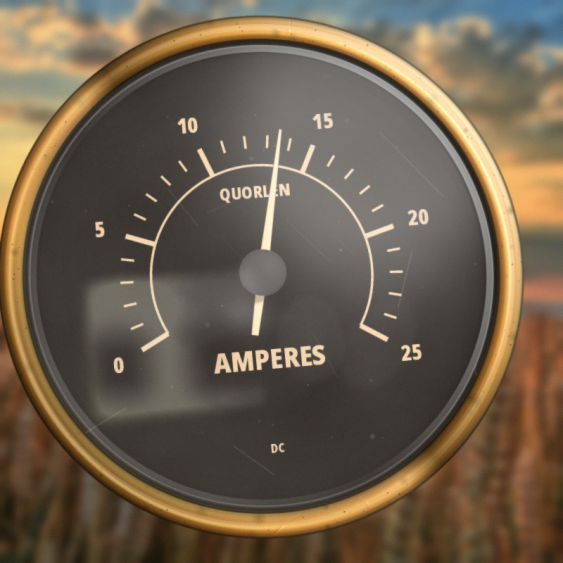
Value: 13.5; A
